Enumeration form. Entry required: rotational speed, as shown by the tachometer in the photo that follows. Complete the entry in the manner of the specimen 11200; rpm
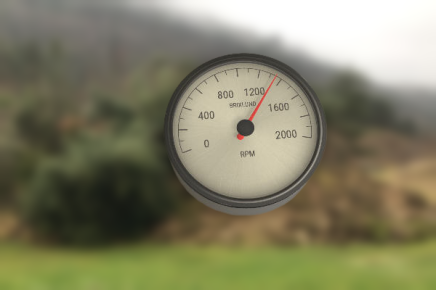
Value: 1350; rpm
